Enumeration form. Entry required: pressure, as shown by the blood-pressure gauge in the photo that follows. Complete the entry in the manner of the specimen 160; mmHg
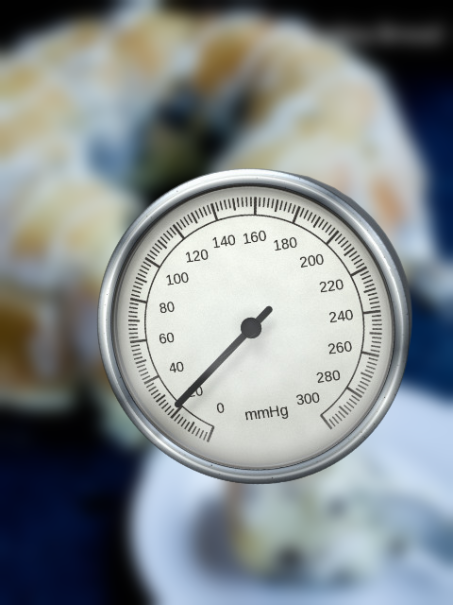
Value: 22; mmHg
